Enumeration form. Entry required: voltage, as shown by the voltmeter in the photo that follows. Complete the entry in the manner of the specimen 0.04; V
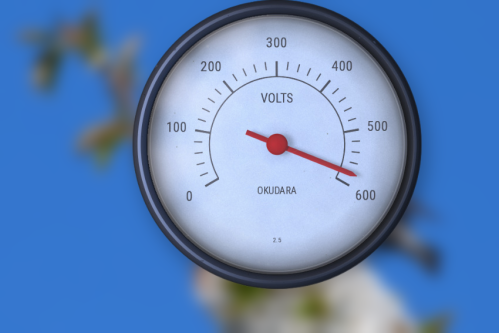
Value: 580; V
